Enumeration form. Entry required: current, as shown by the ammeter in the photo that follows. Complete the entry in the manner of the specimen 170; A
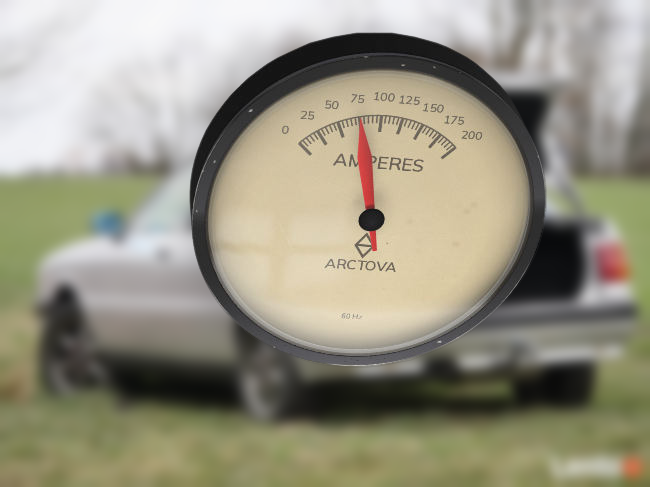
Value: 75; A
